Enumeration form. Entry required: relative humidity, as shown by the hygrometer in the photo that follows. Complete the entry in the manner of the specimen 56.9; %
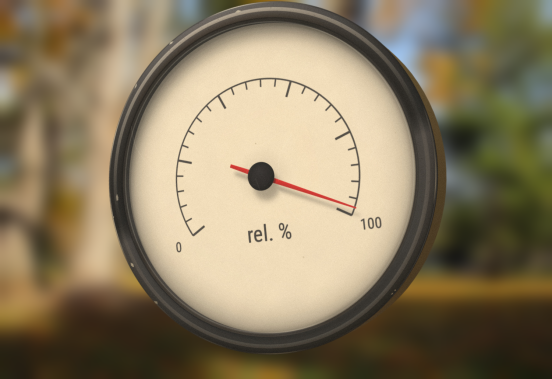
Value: 98; %
